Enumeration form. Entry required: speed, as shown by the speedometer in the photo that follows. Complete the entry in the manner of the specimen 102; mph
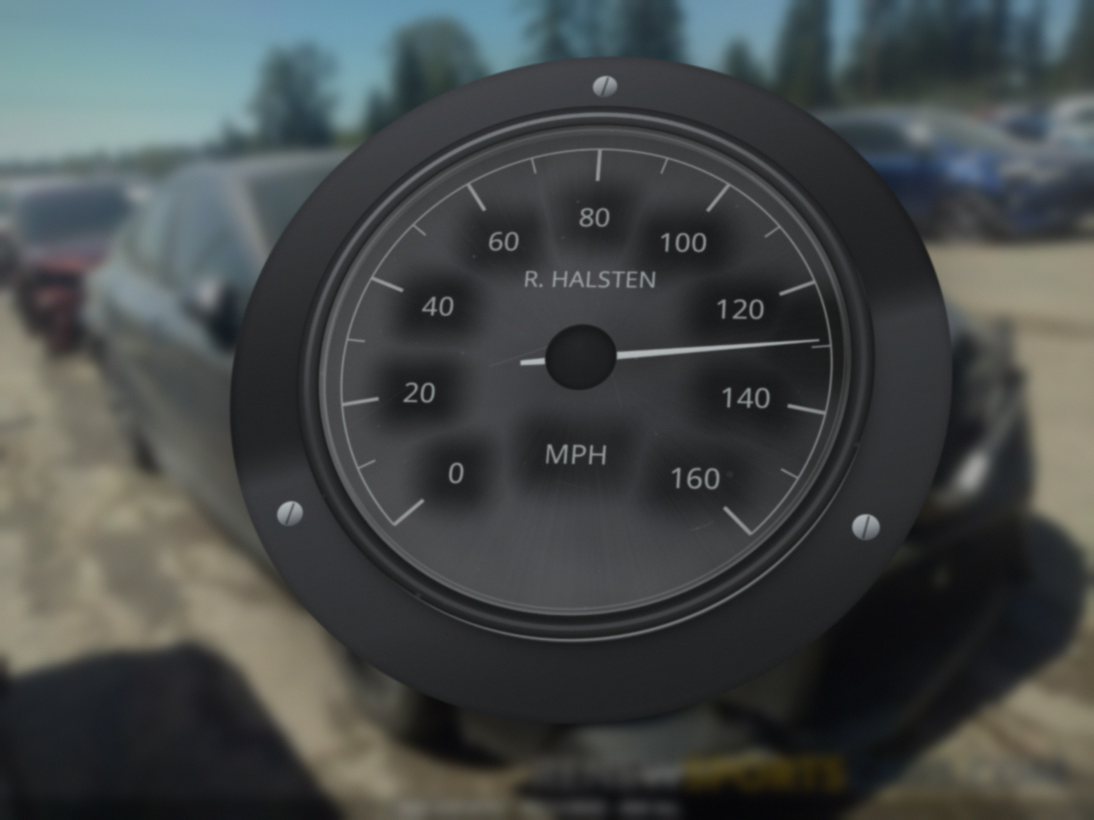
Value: 130; mph
